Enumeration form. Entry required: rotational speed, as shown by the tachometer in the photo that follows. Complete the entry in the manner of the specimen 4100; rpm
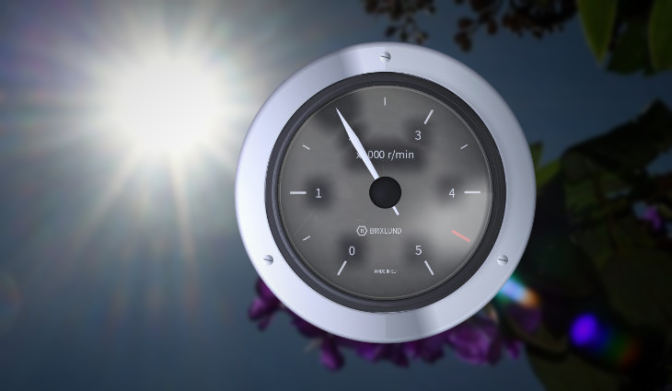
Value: 2000; rpm
